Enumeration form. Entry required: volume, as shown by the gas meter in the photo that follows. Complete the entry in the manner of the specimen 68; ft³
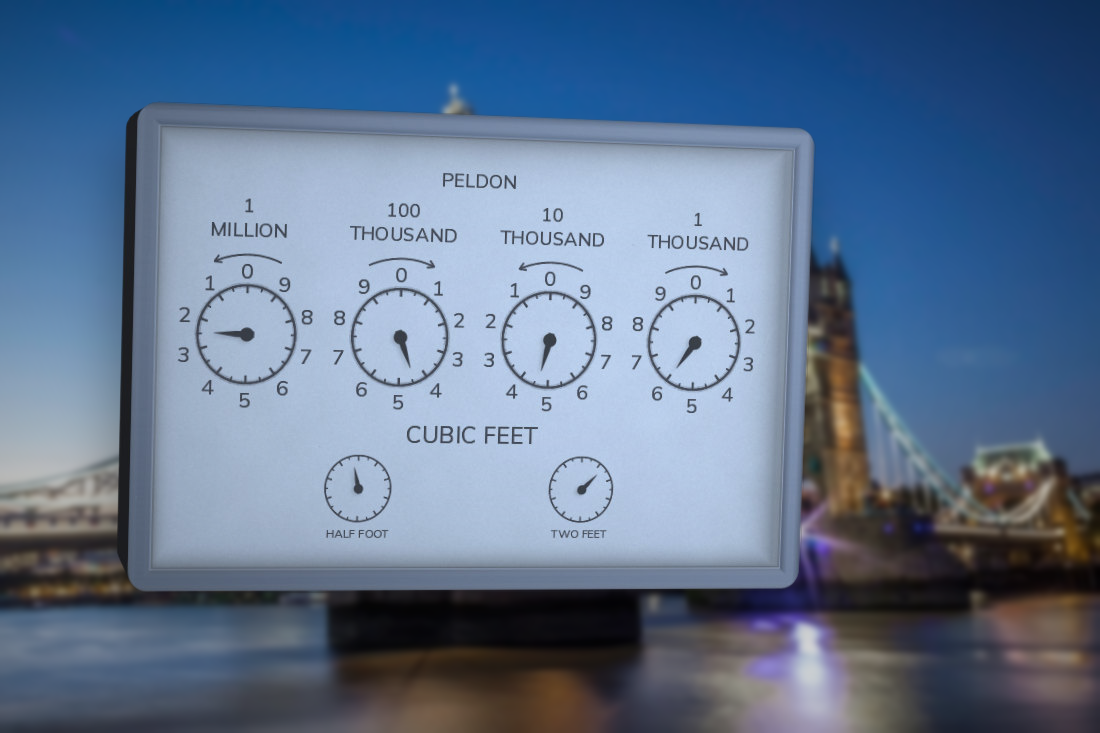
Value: 244600; ft³
